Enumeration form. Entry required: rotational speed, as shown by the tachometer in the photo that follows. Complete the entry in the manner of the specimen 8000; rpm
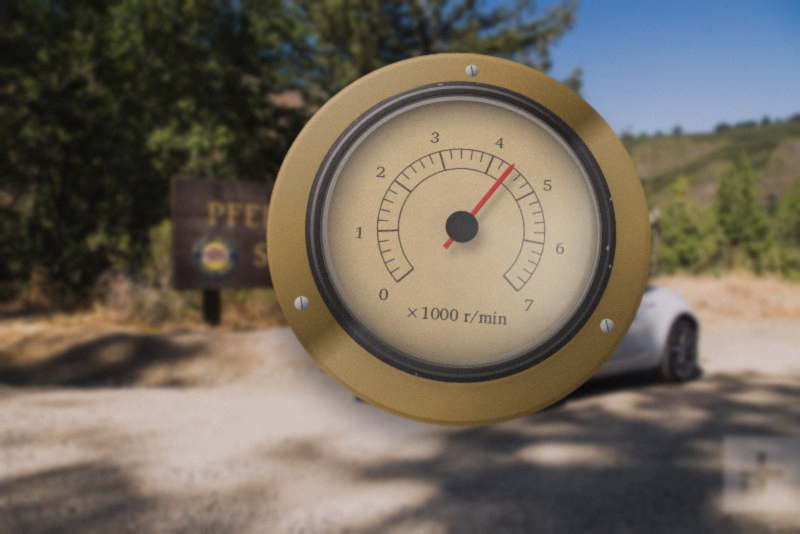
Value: 4400; rpm
